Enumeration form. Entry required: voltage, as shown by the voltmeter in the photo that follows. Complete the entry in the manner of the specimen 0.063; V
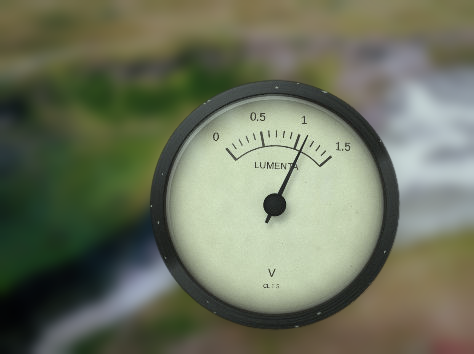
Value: 1.1; V
